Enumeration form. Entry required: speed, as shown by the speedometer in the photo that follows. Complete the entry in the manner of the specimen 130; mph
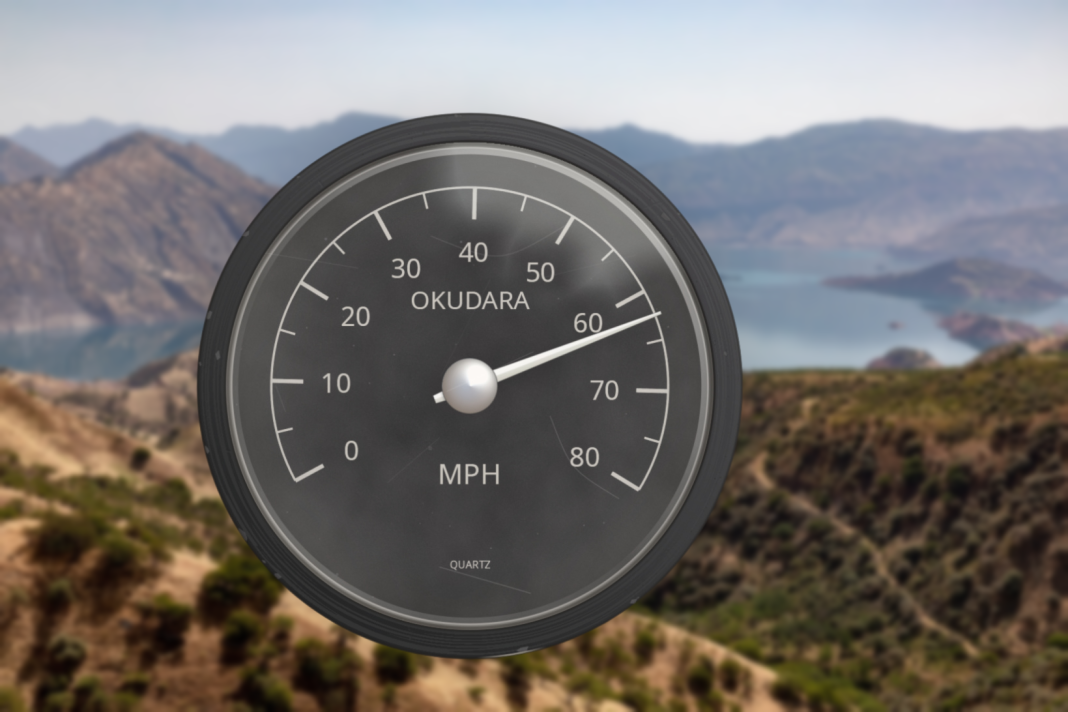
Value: 62.5; mph
